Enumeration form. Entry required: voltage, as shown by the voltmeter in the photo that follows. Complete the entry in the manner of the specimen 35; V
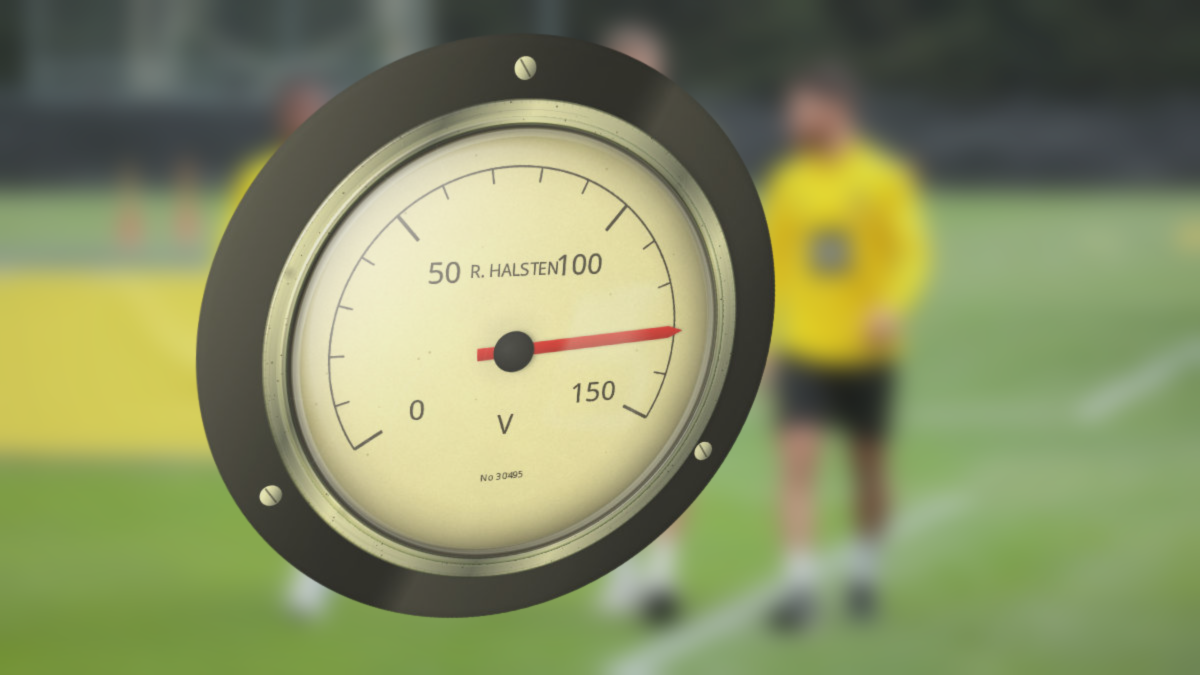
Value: 130; V
